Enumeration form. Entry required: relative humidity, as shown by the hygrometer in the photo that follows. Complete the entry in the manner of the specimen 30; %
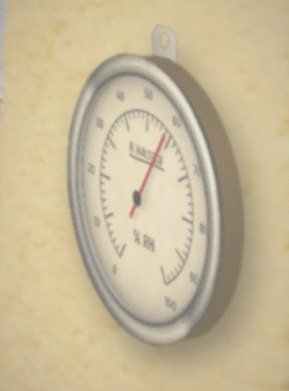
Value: 60; %
